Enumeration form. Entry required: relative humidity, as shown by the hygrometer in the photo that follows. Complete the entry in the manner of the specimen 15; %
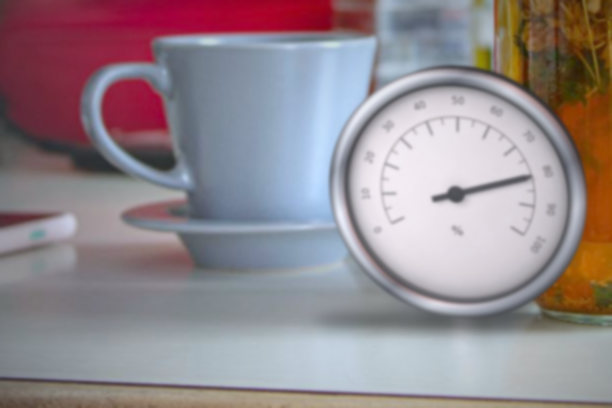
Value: 80; %
